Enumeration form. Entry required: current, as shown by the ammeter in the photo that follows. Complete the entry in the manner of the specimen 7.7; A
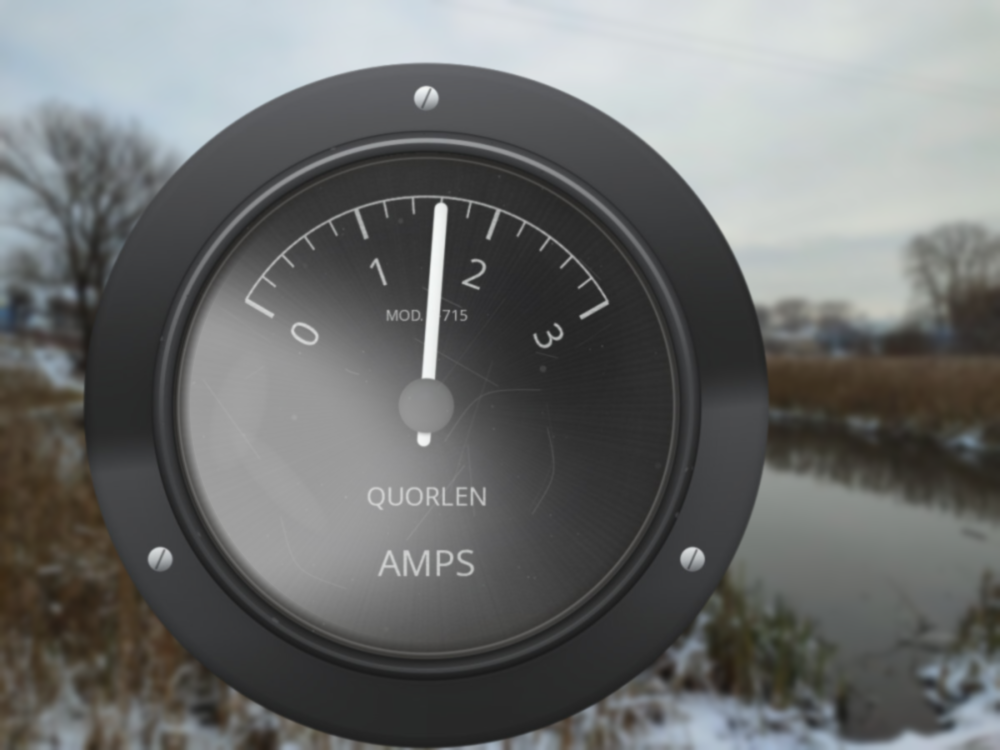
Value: 1.6; A
